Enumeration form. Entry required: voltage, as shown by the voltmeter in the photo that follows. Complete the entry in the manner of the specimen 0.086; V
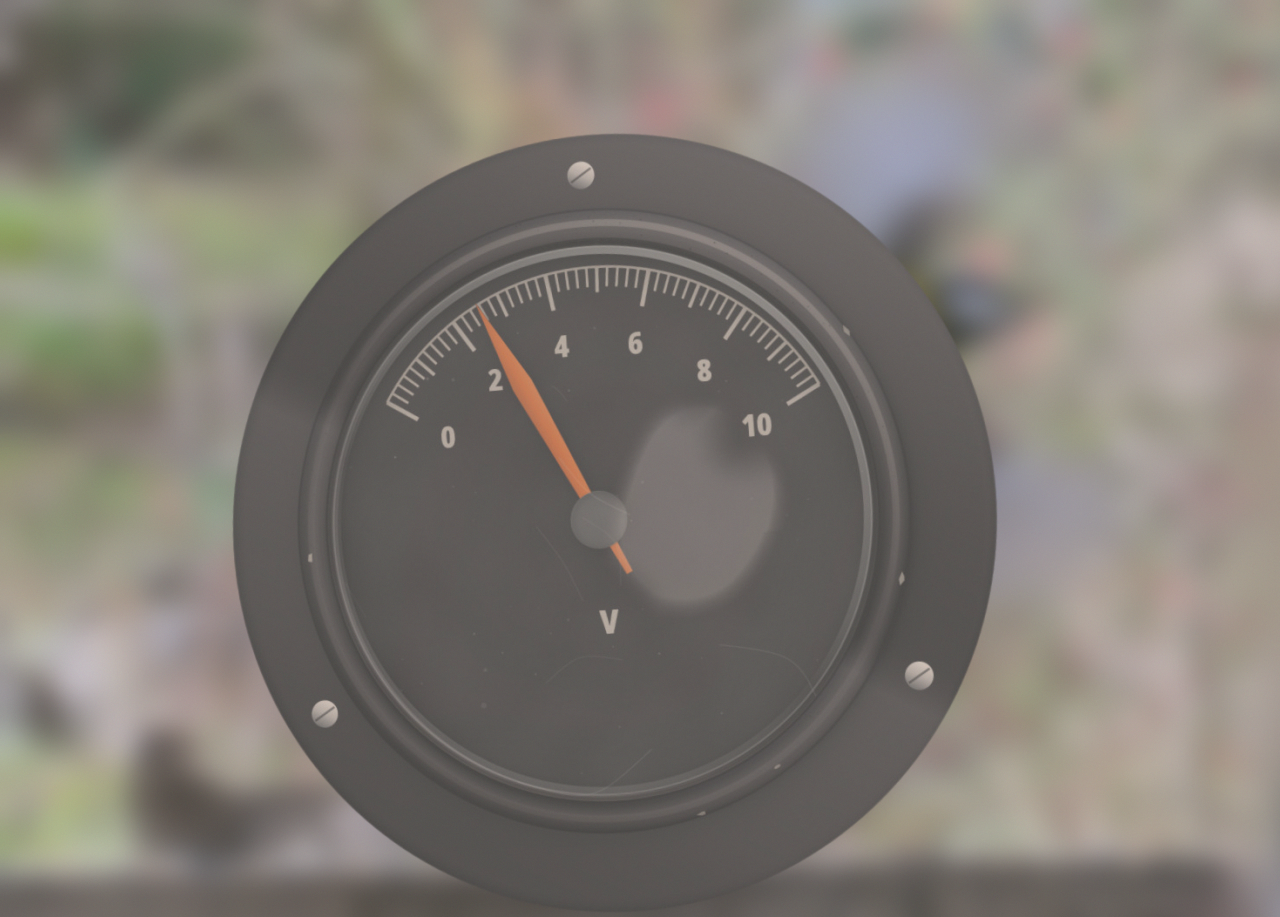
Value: 2.6; V
